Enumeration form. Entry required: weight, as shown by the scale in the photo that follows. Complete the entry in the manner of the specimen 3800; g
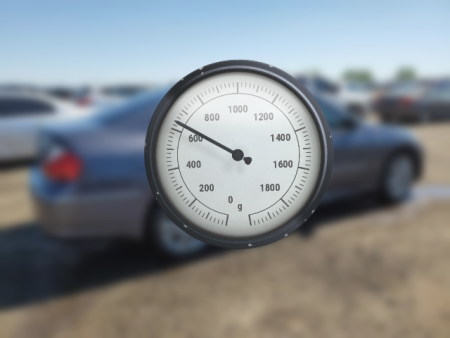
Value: 640; g
